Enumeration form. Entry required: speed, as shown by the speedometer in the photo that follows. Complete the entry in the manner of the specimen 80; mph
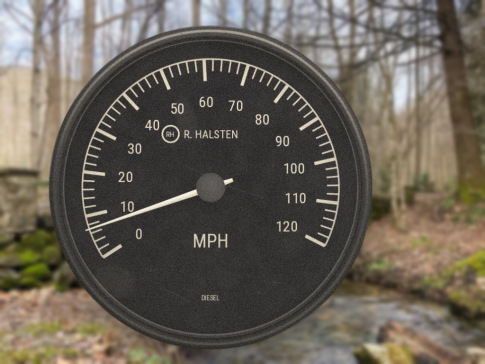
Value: 7; mph
